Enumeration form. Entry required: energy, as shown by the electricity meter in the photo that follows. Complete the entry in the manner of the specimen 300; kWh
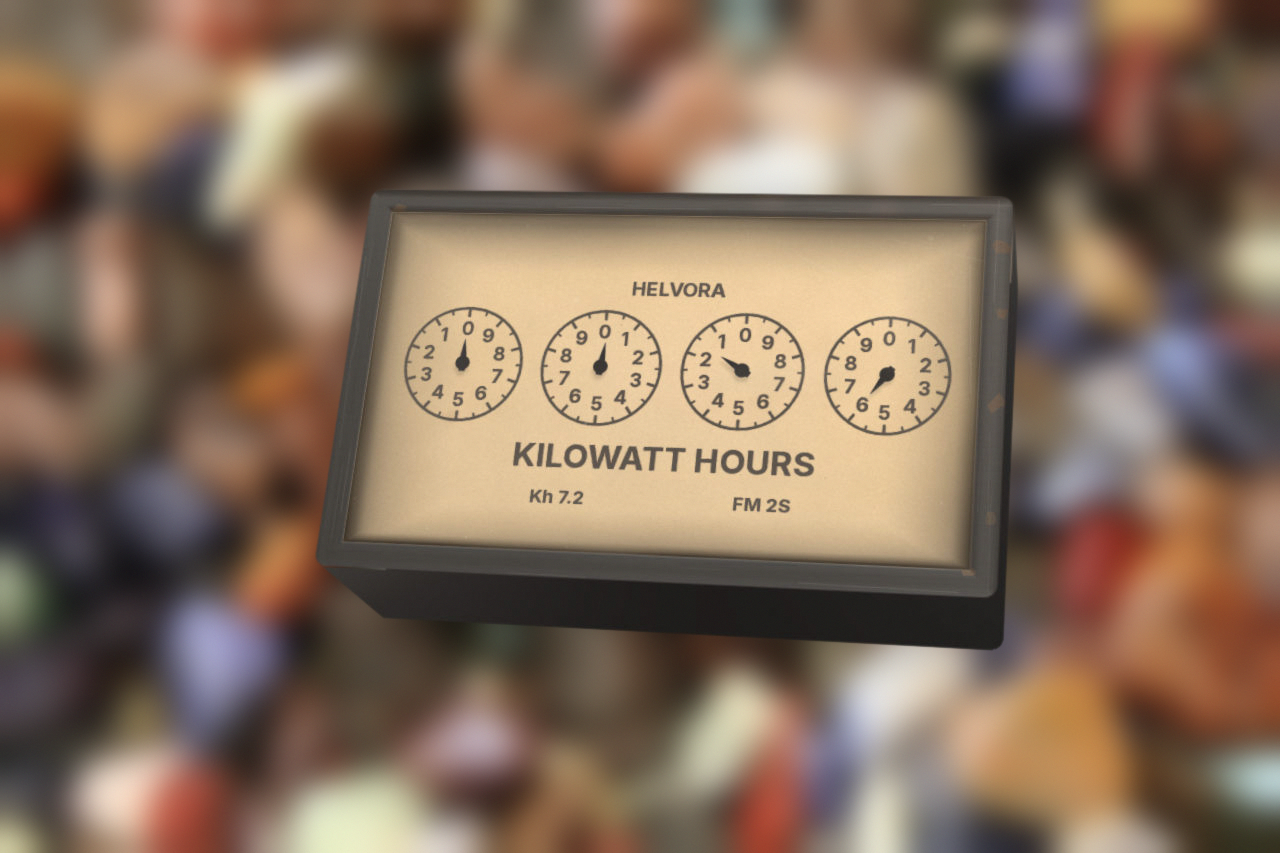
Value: 16; kWh
